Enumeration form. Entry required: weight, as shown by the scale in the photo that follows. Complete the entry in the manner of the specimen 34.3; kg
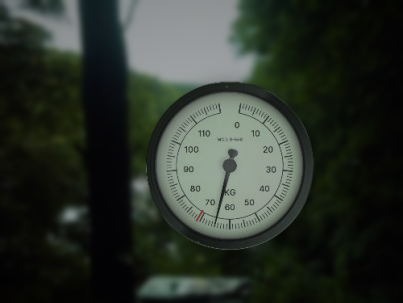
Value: 65; kg
